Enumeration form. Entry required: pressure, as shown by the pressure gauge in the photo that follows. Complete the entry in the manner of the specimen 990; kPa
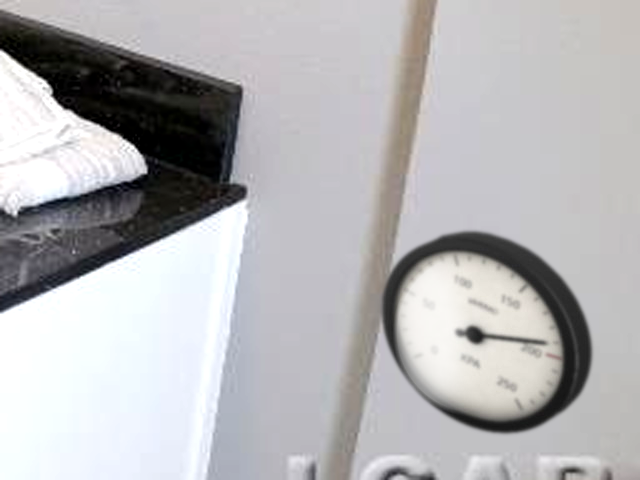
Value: 190; kPa
